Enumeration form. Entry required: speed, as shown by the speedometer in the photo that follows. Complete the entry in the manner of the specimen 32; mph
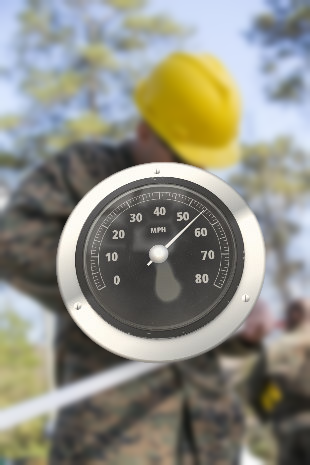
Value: 55; mph
